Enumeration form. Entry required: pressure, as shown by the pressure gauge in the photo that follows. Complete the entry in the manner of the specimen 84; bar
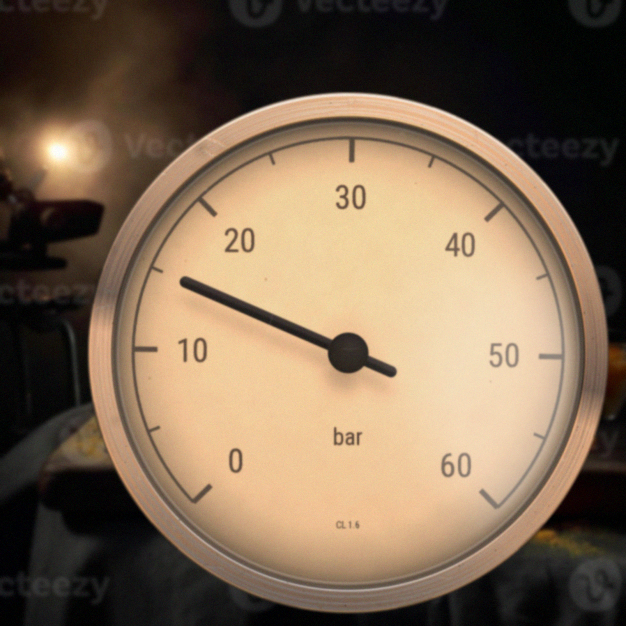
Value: 15; bar
